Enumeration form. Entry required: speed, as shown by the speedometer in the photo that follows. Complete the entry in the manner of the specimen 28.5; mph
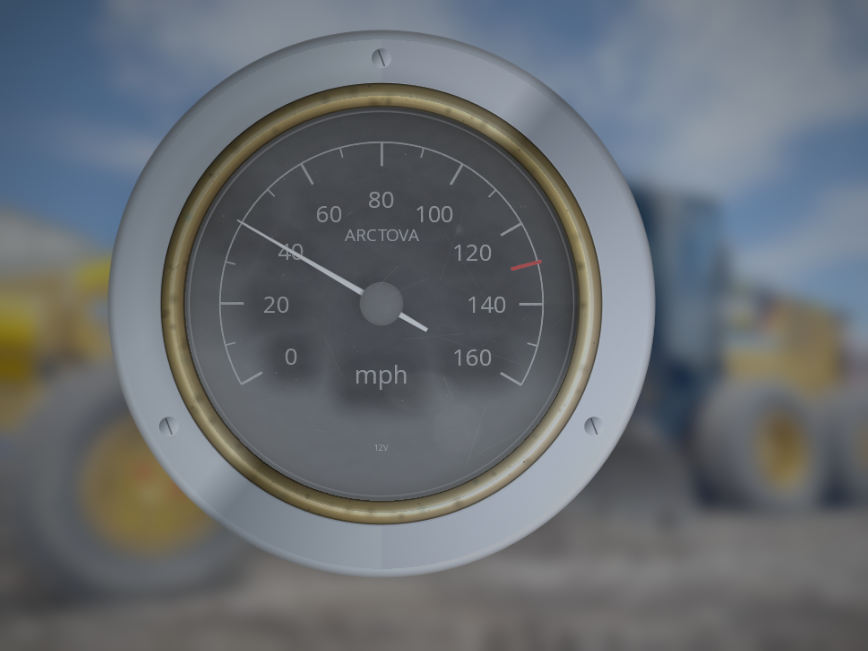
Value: 40; mph
